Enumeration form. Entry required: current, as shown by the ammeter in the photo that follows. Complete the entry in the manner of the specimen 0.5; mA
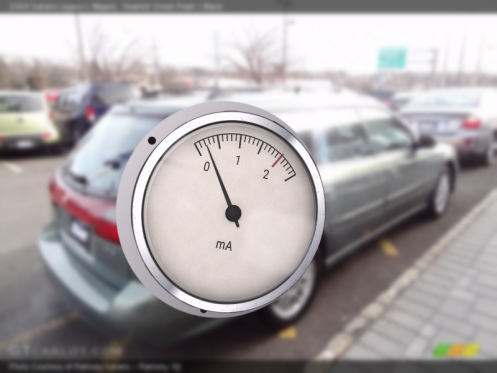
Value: 0.2; mA
